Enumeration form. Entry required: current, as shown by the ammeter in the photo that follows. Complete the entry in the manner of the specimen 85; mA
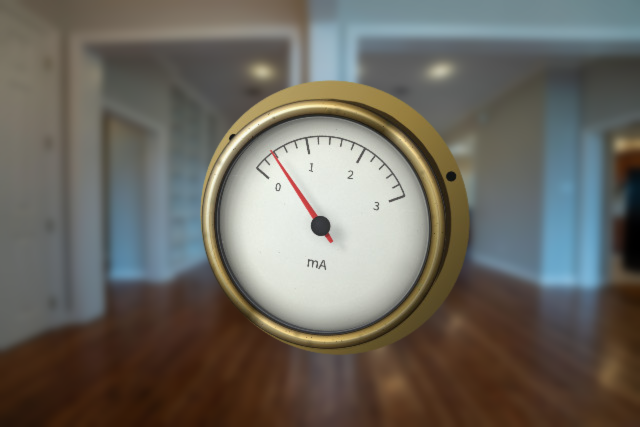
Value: 0.4; mA
